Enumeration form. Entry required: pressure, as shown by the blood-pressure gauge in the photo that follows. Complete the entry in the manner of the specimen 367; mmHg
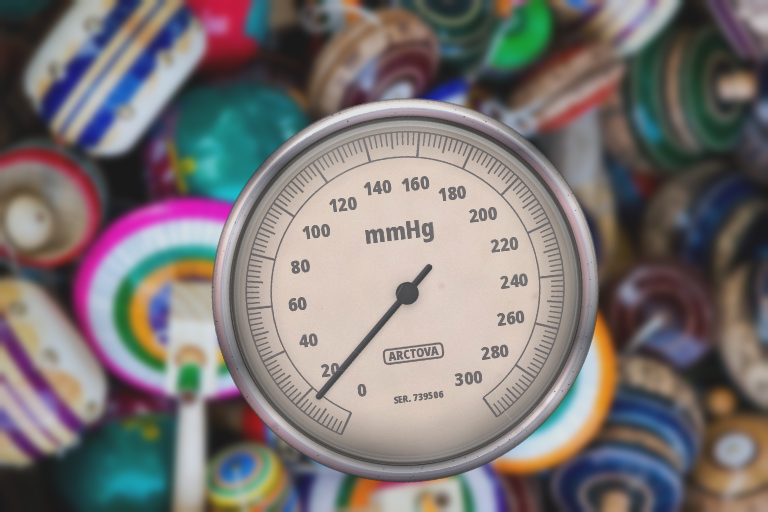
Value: 16; mmHg
